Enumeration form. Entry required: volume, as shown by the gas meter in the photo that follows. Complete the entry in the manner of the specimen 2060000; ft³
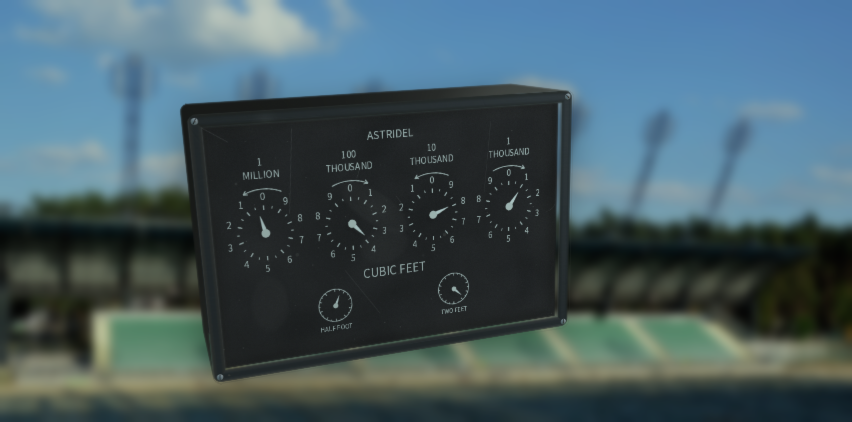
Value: 38100; ft³
